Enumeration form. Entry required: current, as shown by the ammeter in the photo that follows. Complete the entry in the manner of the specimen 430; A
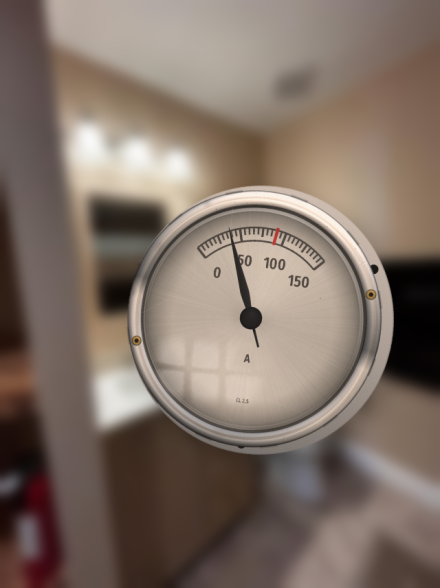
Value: 40; A
